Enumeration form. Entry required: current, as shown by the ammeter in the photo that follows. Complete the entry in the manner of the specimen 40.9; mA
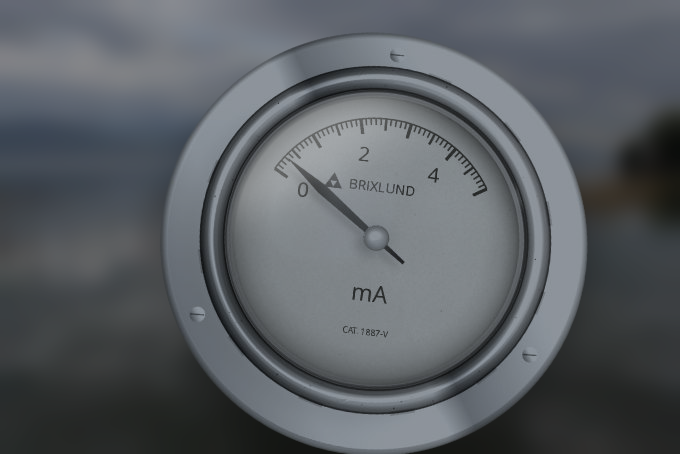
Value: 0.3; mA
